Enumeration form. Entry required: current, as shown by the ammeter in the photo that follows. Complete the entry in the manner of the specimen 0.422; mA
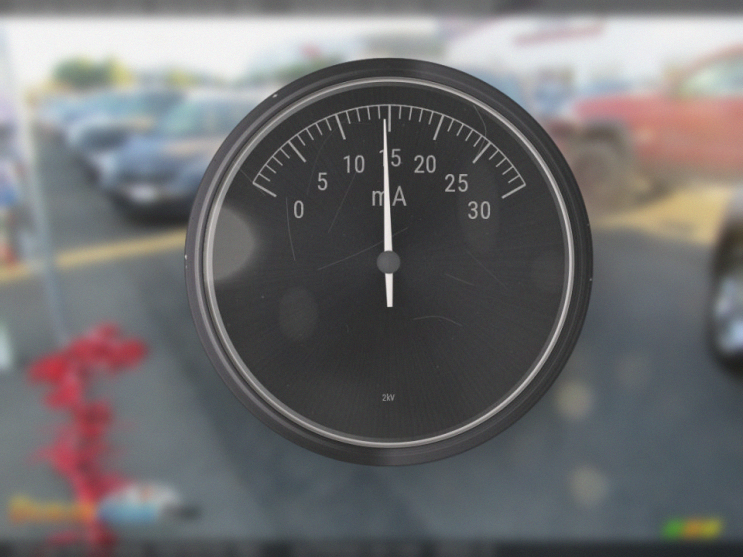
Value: 14.5; mA
